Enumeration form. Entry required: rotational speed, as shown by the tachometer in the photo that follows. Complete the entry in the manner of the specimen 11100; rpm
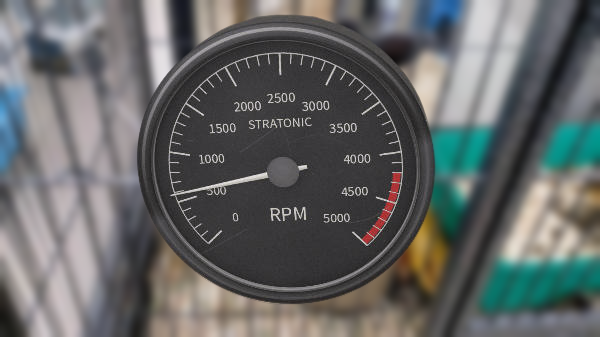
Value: 600; rpm
